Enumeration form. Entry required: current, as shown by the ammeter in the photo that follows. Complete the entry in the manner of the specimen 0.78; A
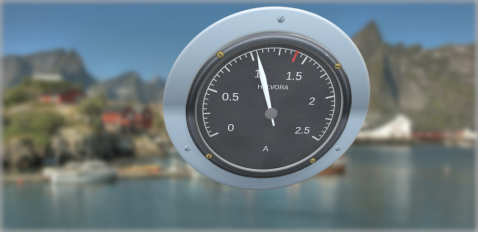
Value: 1.05; A
